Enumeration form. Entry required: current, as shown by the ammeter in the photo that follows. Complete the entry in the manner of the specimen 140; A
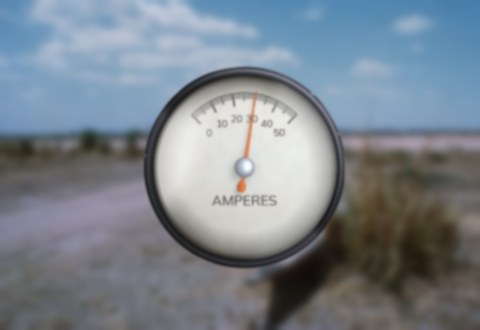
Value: 30; A
